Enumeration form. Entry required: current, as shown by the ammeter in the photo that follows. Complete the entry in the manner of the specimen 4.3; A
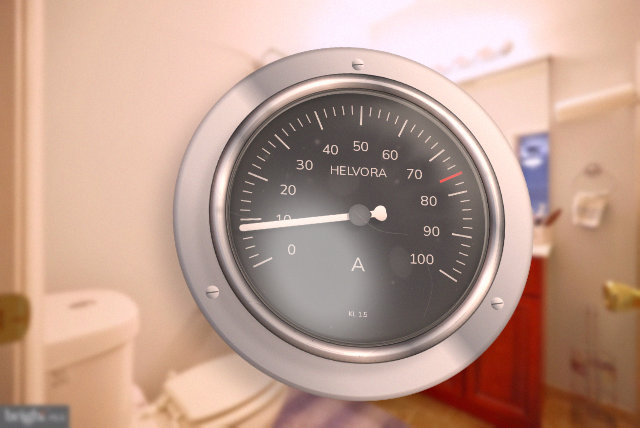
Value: 8; A
